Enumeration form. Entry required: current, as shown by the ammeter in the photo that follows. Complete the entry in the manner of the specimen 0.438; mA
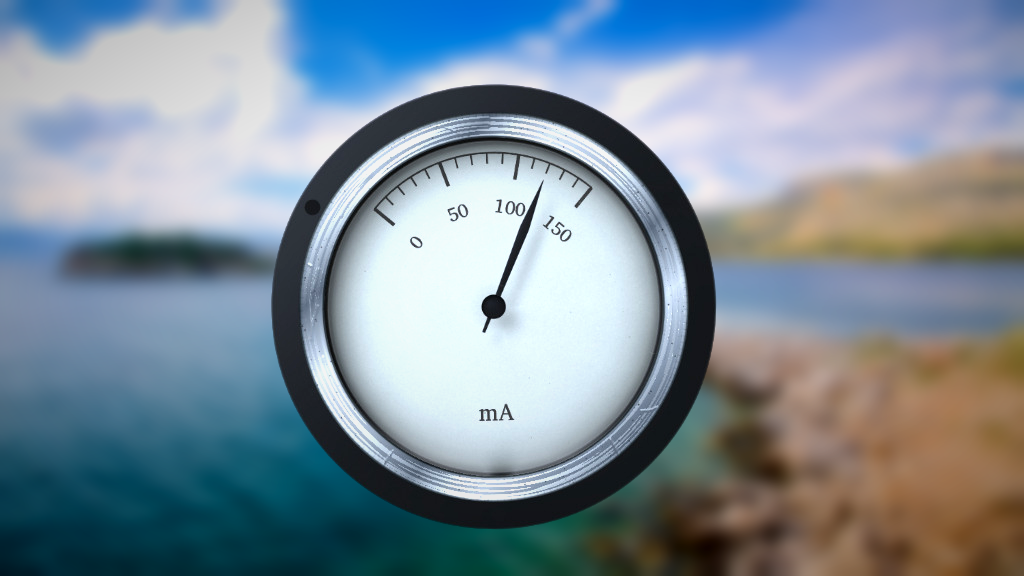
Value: 120; mA
